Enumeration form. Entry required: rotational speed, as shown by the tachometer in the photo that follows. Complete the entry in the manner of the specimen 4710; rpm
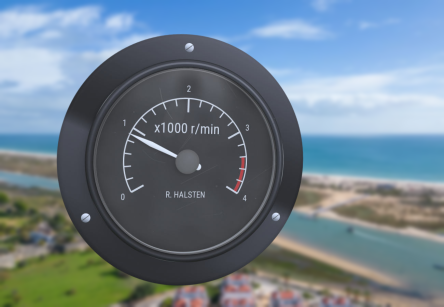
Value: 900; rpm
